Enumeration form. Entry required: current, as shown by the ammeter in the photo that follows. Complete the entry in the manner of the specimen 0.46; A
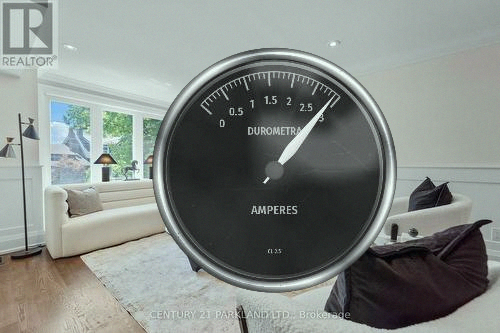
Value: 2.9; A
